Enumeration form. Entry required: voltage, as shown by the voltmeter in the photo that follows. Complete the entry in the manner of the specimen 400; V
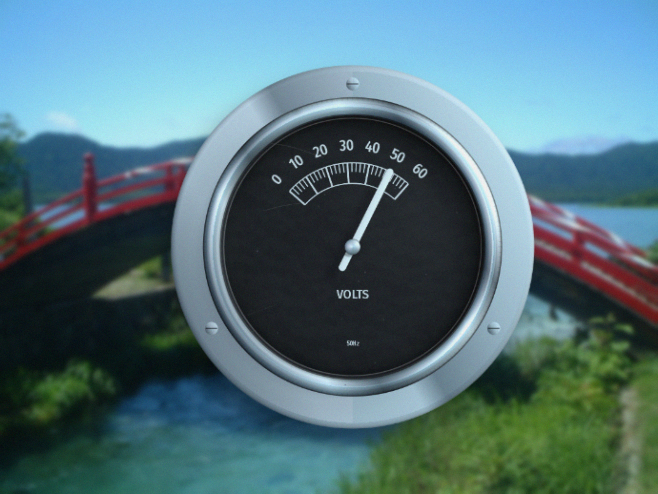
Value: 50; V
